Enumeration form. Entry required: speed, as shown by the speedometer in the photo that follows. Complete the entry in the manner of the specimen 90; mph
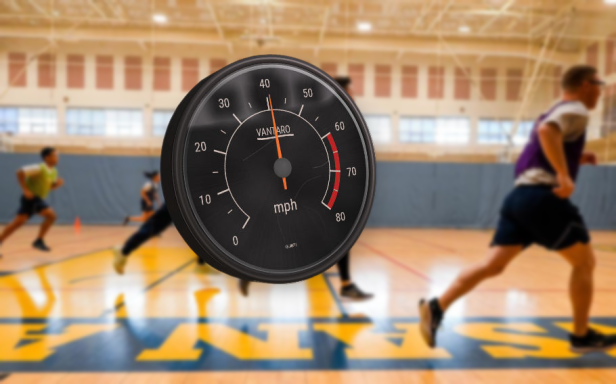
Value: 40; mph
